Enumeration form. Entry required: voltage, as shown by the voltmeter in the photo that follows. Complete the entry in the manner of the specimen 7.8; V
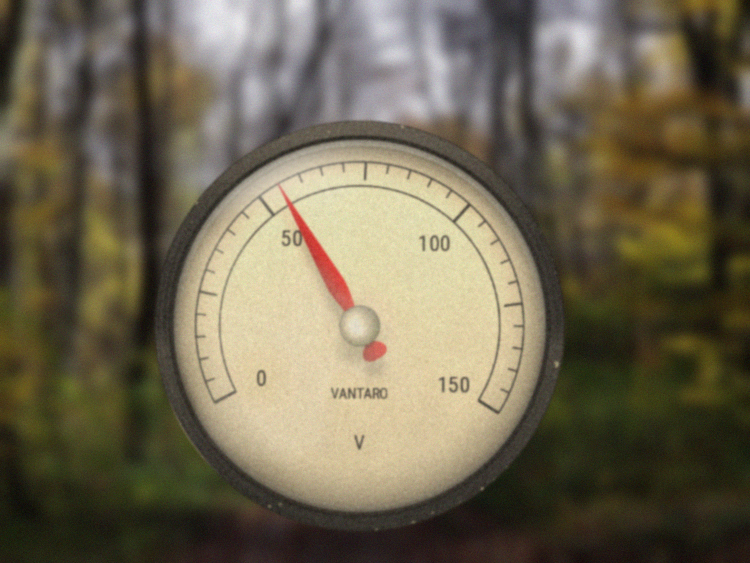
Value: 55; V
